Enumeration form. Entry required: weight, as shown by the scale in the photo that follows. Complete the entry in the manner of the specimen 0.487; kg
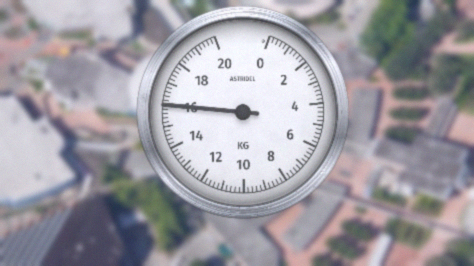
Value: 16; kg
